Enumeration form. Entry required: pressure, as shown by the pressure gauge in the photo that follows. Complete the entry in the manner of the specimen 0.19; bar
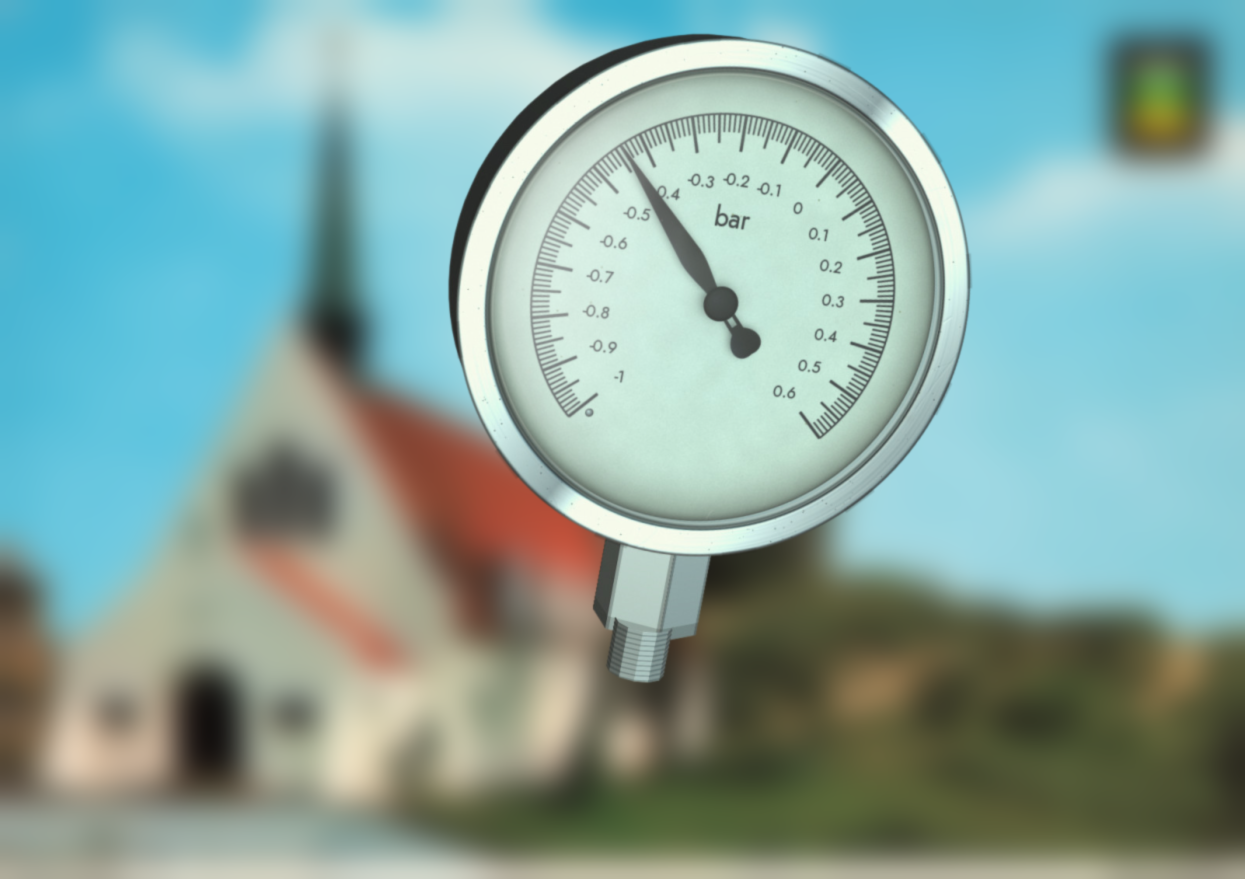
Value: -0.44; bar
